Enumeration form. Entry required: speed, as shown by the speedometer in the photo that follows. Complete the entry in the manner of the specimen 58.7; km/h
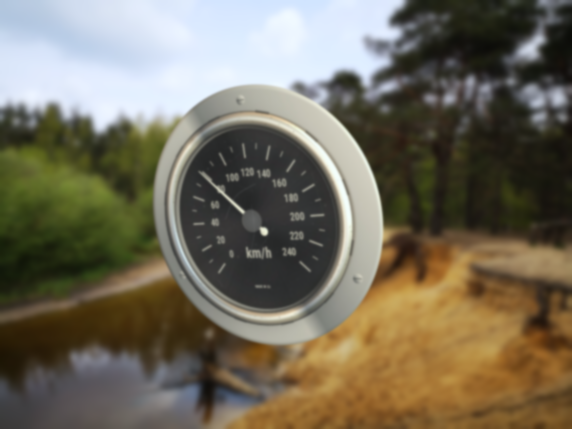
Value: 80; km/h
